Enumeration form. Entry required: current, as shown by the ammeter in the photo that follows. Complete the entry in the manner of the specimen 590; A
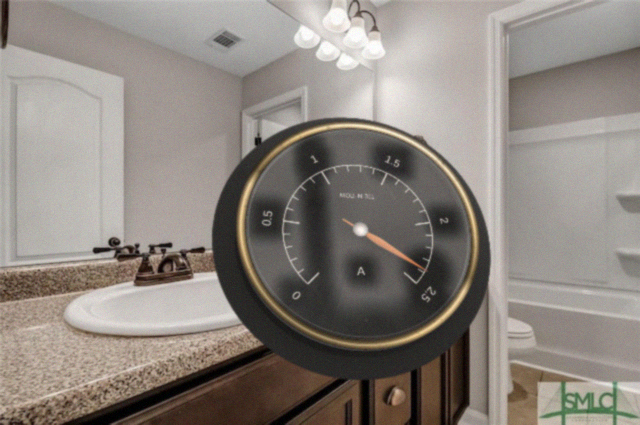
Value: 2.4; A
